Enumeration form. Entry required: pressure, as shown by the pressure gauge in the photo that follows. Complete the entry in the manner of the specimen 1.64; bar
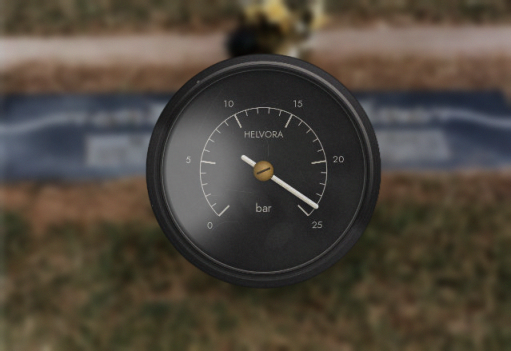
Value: 24; bar
